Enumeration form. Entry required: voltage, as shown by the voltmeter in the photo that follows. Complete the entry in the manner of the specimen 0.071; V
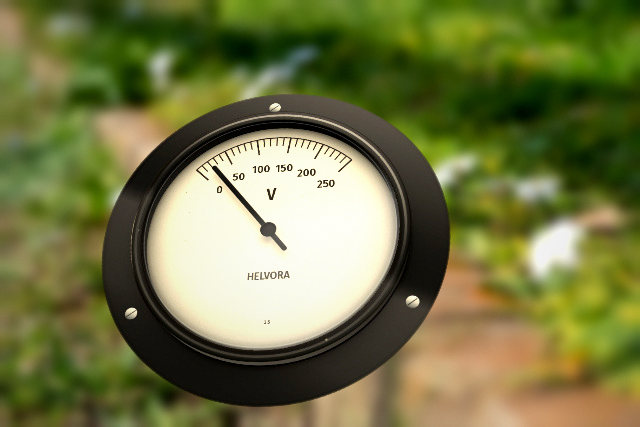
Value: 20; V
